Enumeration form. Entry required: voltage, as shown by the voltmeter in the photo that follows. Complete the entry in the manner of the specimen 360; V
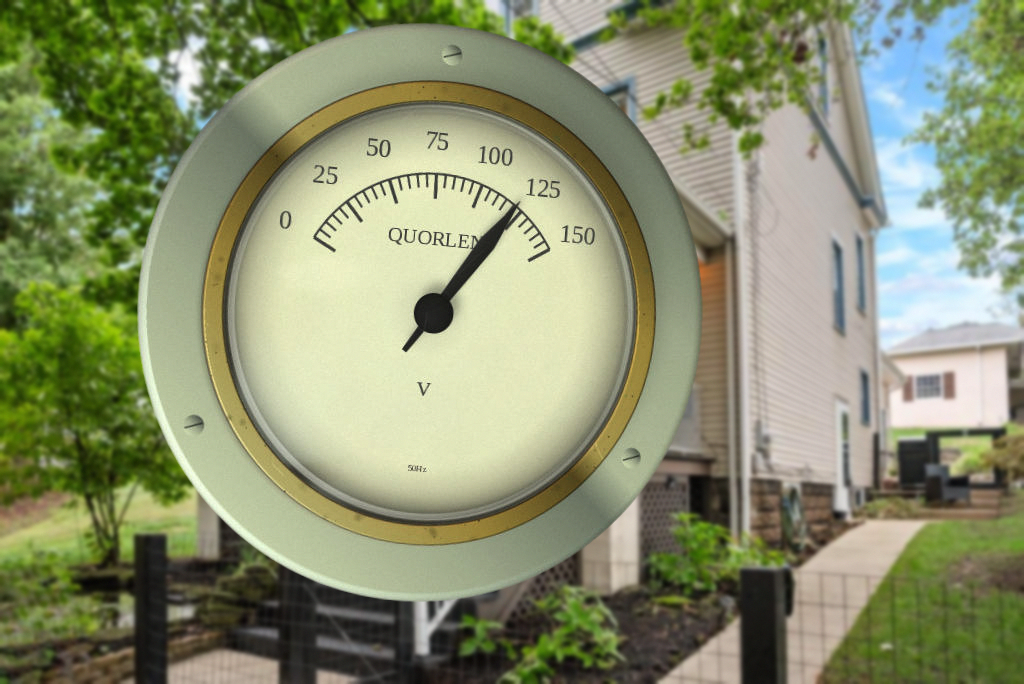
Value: 120; V
